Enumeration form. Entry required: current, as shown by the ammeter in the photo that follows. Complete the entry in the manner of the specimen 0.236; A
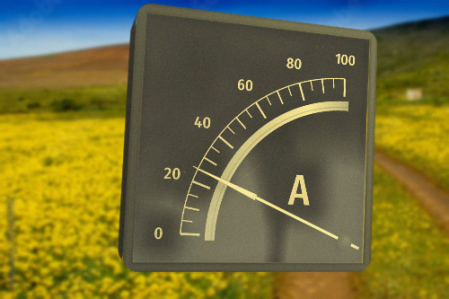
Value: 25; A
